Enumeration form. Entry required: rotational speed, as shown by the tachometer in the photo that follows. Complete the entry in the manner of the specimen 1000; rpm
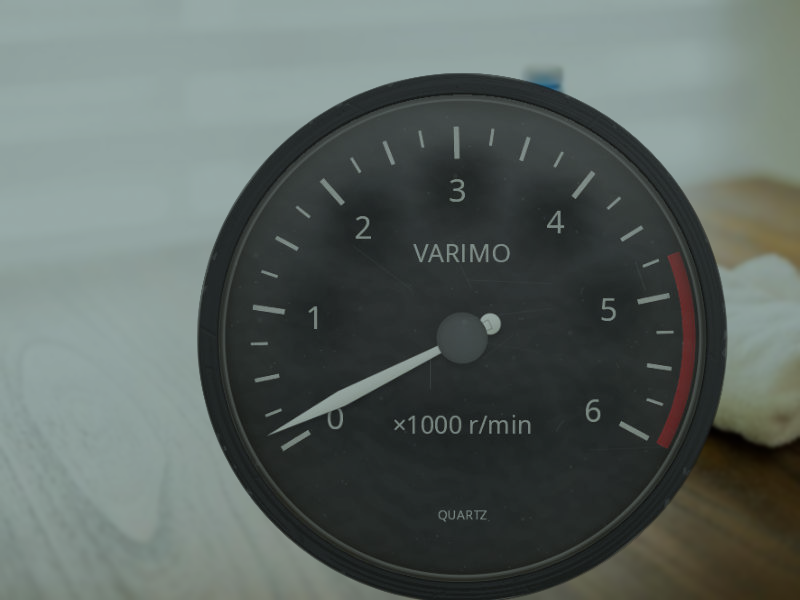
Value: 125; rpm
